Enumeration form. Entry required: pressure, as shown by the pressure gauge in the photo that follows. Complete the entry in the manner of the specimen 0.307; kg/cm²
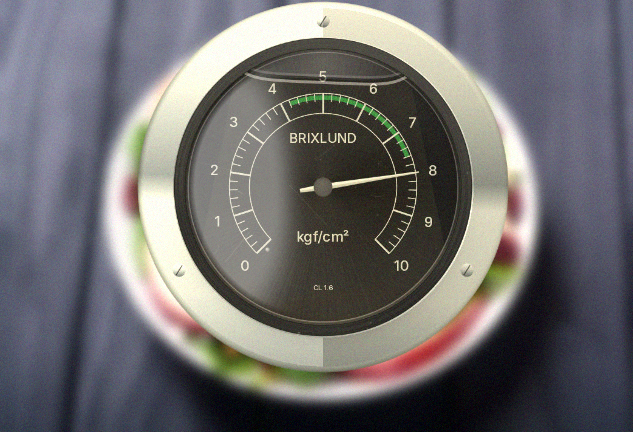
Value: 8; kg/cm²
